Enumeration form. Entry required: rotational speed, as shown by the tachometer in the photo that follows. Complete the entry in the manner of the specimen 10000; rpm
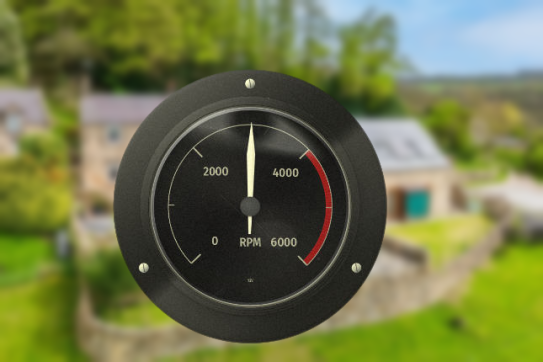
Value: 3000; rpm
